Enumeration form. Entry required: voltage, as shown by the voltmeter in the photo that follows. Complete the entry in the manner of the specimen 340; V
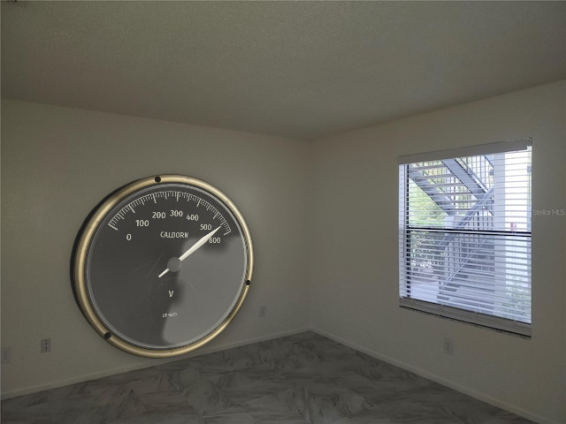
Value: 550; V
